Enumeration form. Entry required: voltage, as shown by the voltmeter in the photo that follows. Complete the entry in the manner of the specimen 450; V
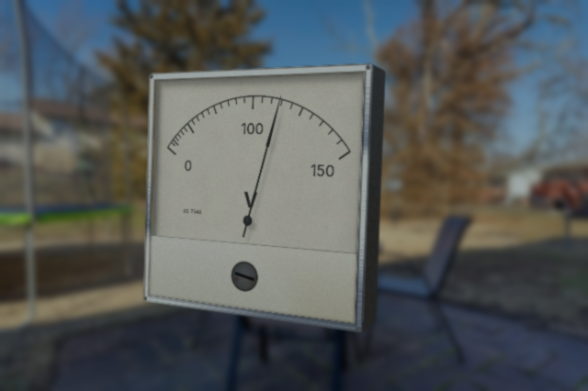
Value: 115; V
